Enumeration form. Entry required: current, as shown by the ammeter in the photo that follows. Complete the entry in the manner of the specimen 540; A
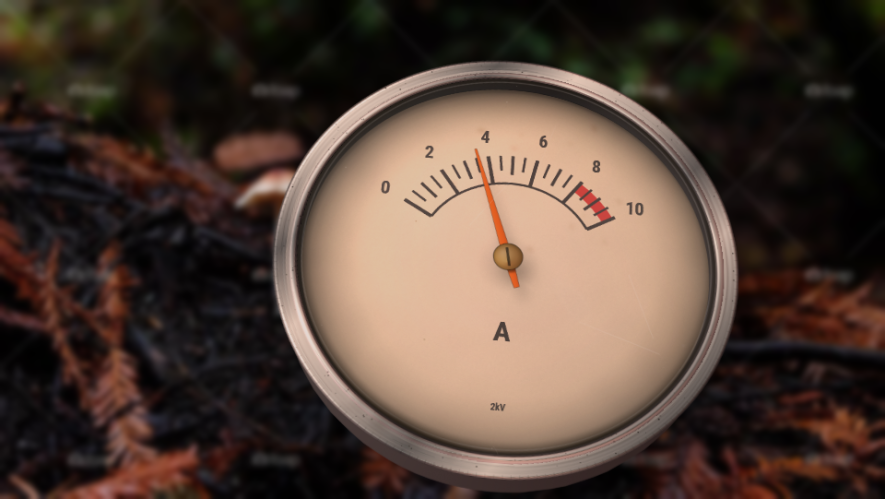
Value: 3.5; A
